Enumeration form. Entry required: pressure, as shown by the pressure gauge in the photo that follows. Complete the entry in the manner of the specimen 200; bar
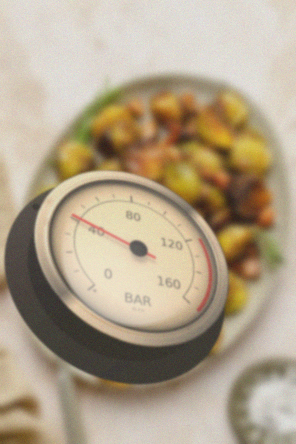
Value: 40; bar
